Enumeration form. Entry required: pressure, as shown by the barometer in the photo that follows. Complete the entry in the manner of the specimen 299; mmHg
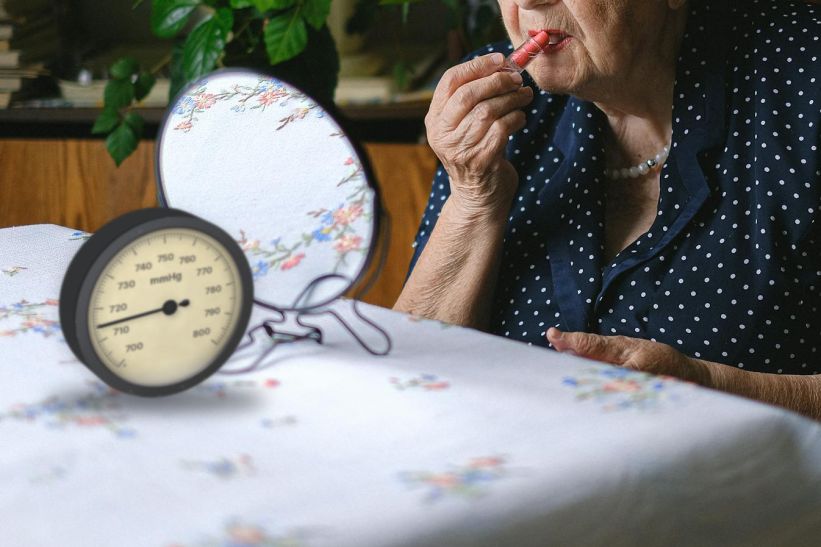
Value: 715; mmHg
